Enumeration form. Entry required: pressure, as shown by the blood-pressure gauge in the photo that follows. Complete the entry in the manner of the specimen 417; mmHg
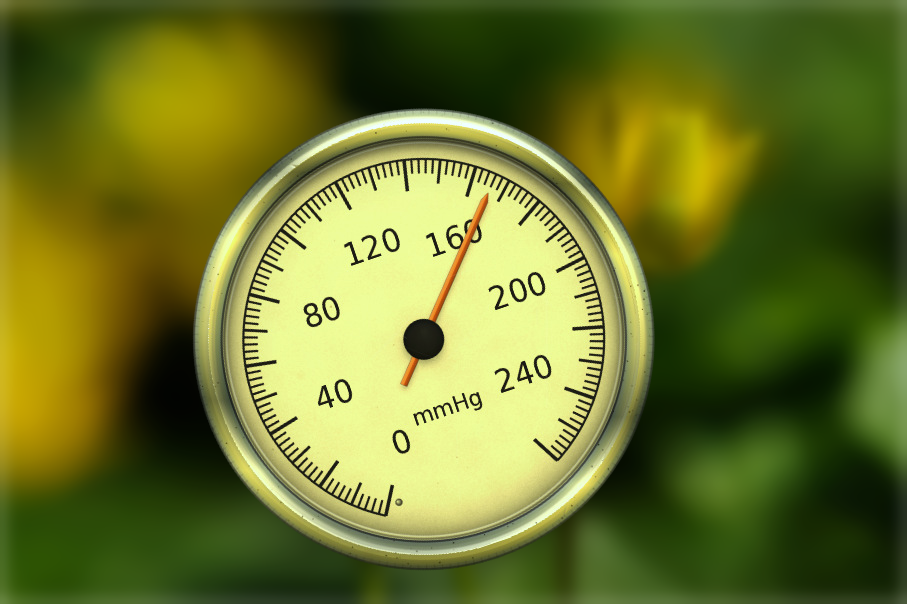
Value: 166; mmHg
